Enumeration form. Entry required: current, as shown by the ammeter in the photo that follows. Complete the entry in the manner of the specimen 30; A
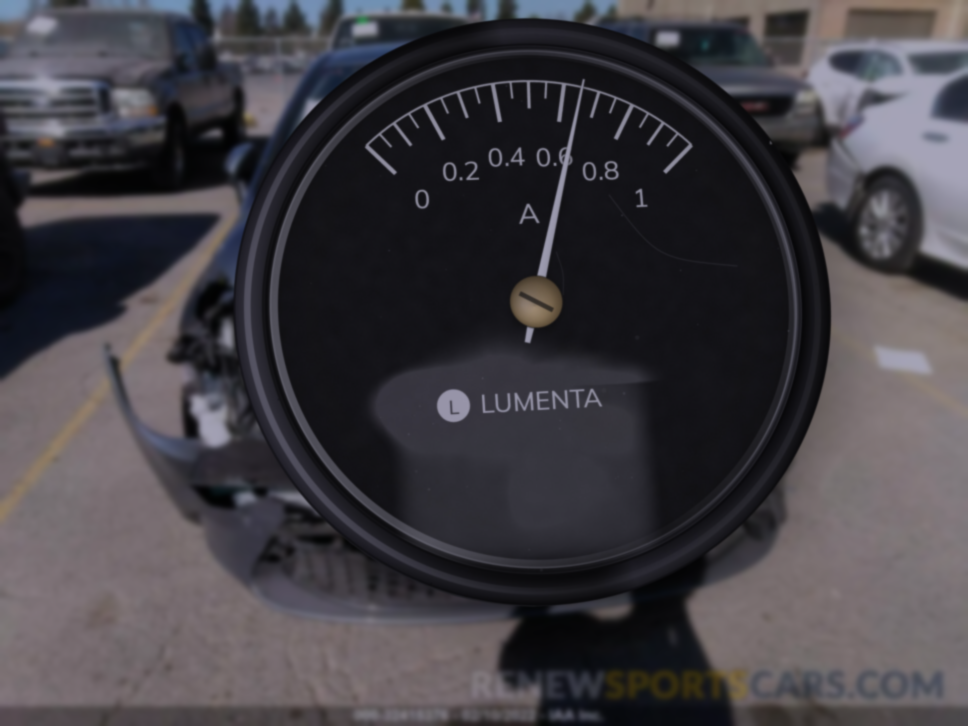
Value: 0.65; A
